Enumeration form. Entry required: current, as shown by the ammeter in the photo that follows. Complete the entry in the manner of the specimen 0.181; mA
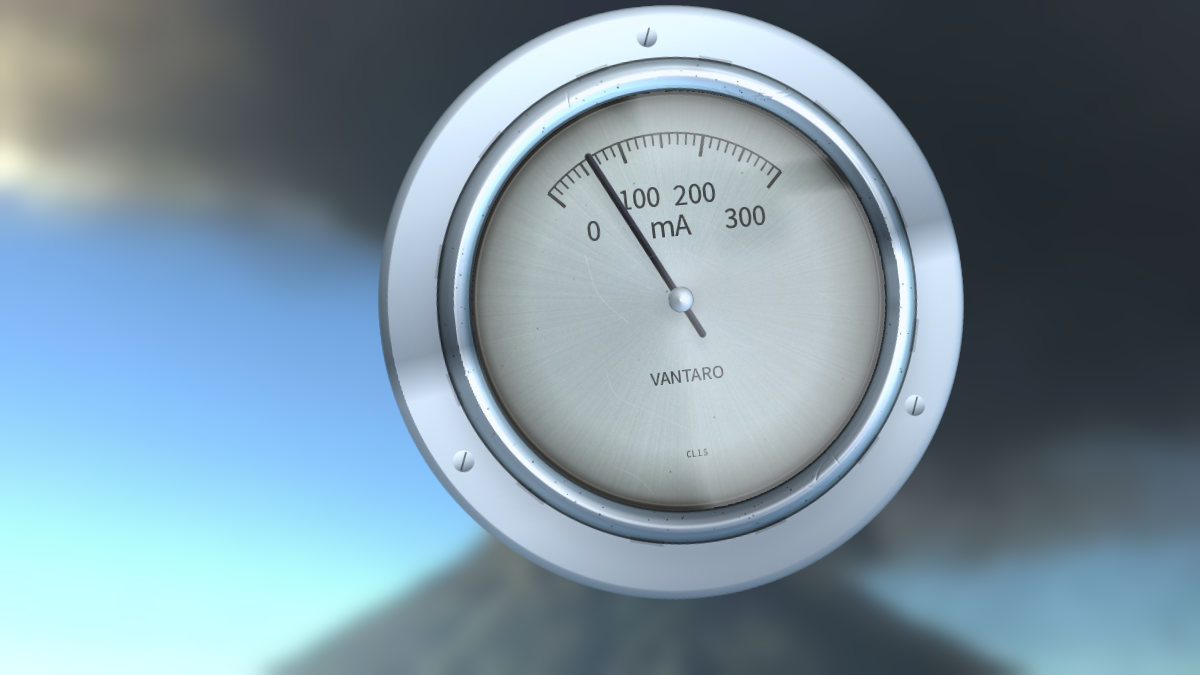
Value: 60; mA
